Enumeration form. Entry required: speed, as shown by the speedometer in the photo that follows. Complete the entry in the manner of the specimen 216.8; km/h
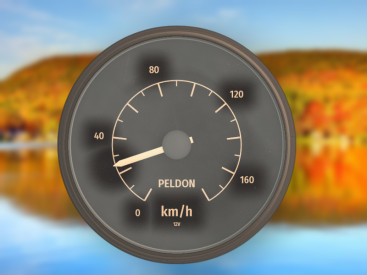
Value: 25; km/h
